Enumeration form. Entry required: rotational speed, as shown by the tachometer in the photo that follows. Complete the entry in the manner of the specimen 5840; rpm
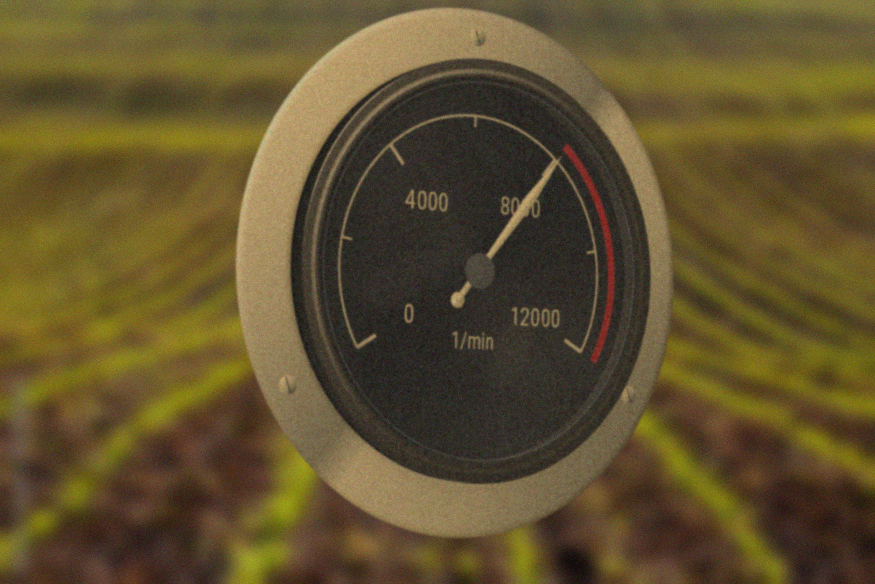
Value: 8000; rpm
